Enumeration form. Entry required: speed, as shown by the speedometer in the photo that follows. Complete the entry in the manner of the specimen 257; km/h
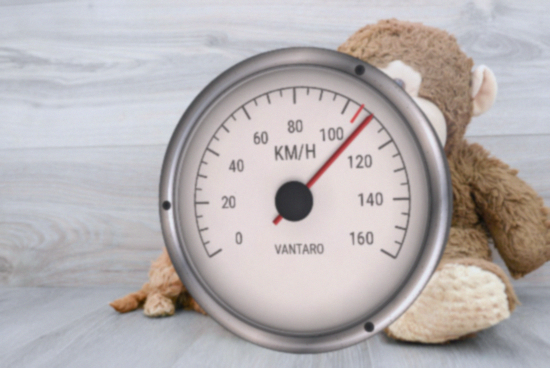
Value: 110; km/h
